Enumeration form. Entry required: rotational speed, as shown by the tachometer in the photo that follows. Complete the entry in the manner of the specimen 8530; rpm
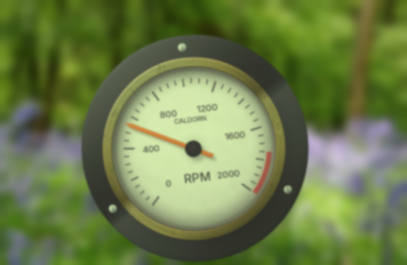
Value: 550; rpm
